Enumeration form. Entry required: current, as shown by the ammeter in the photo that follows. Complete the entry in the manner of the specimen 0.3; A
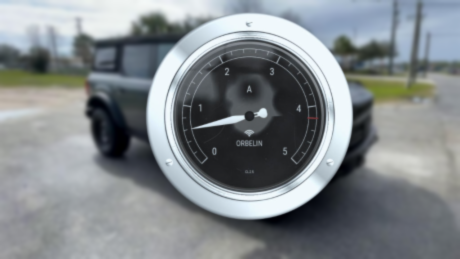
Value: 0.6; A
